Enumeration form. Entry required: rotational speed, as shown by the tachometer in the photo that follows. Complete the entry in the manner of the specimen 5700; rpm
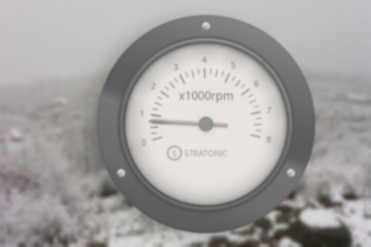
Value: 750; rpm
